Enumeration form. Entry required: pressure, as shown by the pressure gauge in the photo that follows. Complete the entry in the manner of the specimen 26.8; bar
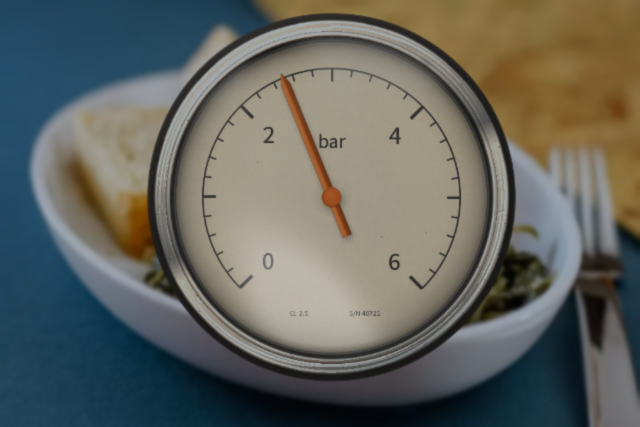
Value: 2.5; bar
